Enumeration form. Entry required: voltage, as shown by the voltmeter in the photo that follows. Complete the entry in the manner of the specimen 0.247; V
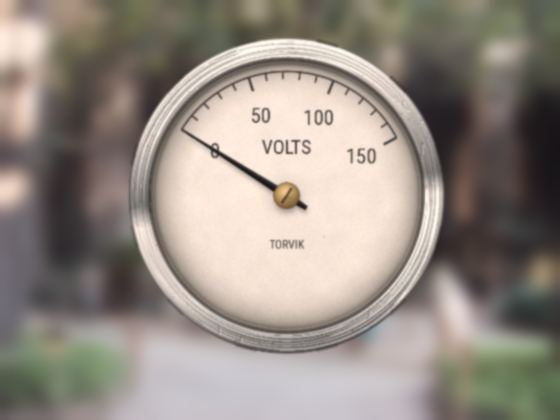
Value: 0; V
